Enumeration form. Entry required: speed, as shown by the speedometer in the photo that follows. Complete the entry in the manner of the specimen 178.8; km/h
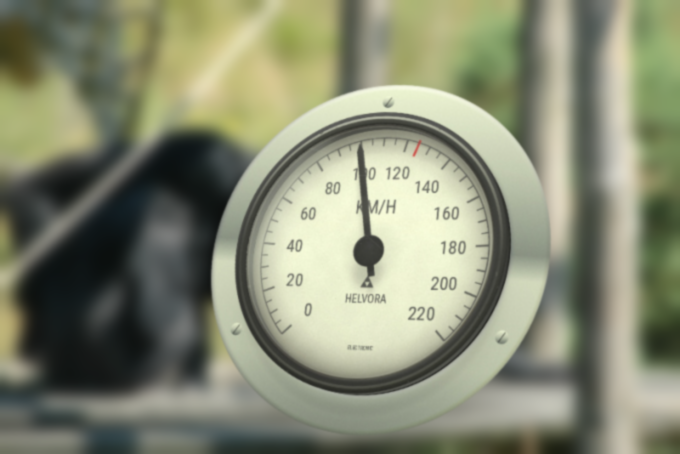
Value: 100; km/h
